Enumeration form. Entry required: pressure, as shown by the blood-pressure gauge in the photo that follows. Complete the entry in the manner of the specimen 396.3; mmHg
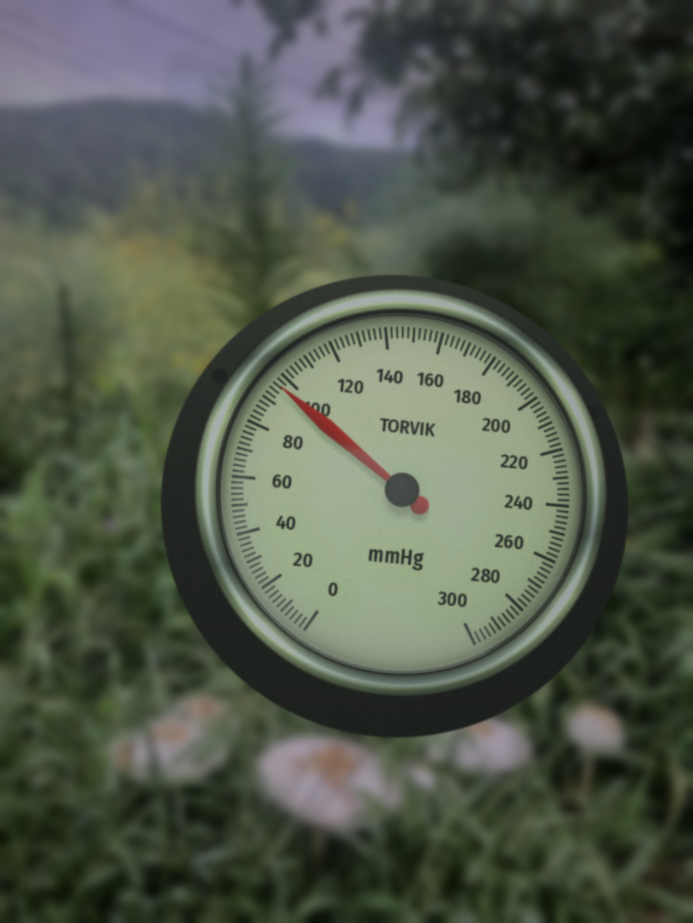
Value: 96; mmHg
